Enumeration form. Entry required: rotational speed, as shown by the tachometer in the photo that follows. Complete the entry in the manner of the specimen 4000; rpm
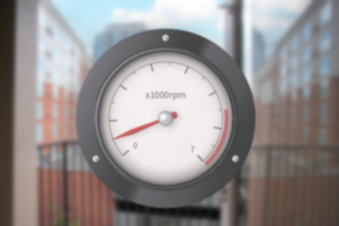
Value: 500; rpm
